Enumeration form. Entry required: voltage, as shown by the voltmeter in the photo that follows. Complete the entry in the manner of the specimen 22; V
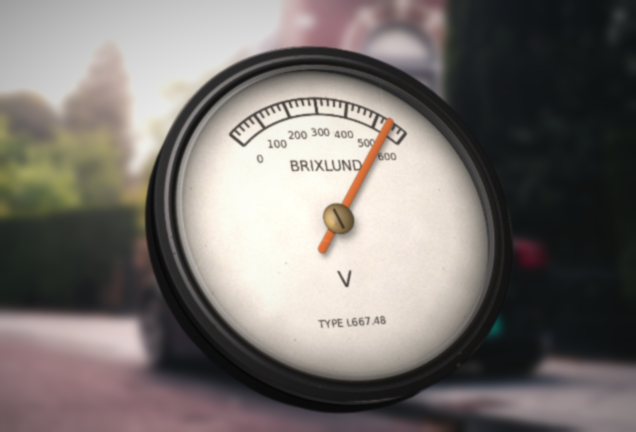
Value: 540; V
